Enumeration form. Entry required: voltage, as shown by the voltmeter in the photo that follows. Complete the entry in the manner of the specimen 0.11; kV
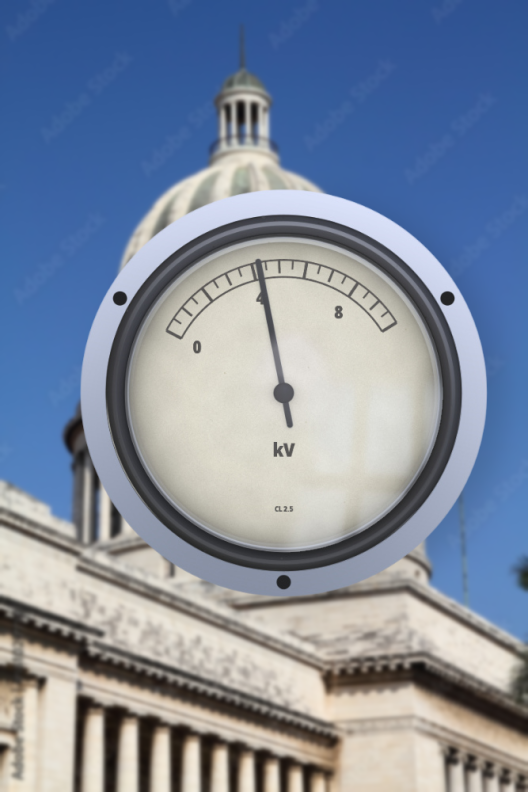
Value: 4.25; kV
